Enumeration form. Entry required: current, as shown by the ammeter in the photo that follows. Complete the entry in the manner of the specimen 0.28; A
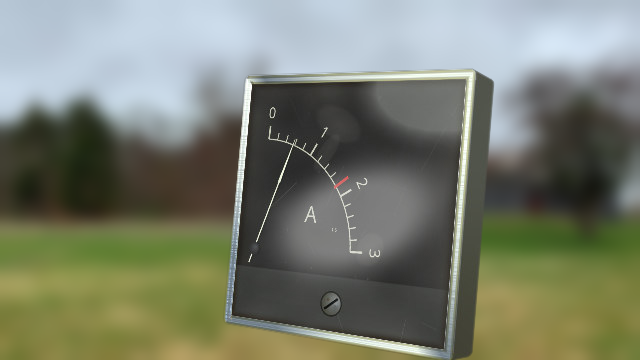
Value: 0.6; A
